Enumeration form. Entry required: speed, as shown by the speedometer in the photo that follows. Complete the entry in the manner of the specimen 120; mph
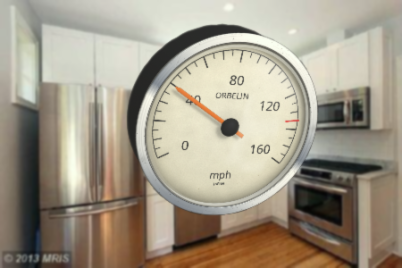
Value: 40; mph
